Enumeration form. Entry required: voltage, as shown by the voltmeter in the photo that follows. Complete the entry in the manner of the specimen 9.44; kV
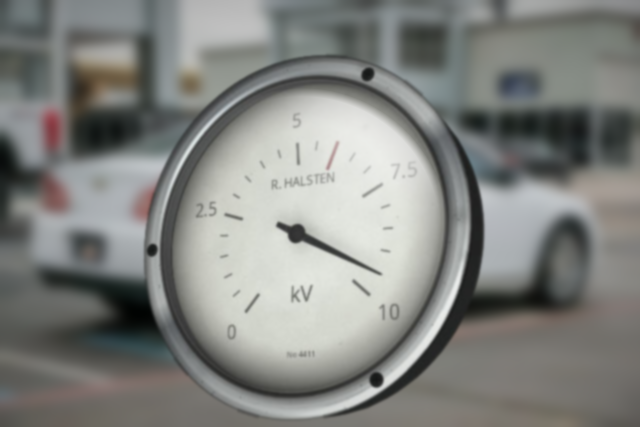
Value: 9.5; kV
